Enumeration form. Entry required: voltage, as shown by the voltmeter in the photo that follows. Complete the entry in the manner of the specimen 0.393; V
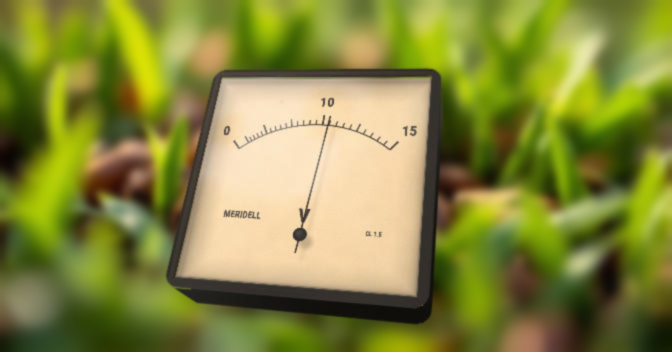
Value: 10.5; V
